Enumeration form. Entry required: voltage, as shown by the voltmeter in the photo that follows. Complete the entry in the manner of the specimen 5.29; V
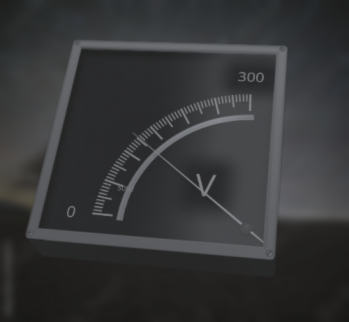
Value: 125; V
